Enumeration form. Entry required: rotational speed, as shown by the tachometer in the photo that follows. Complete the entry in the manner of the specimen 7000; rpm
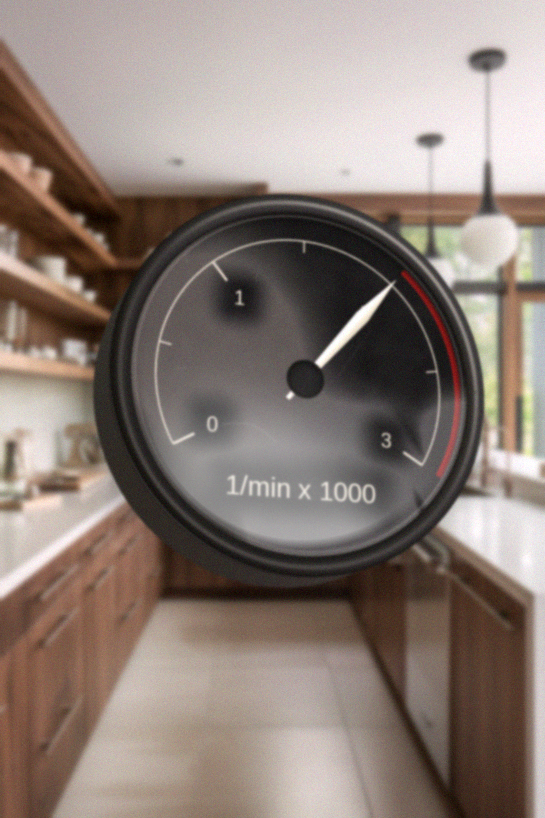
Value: 2000; rpm
